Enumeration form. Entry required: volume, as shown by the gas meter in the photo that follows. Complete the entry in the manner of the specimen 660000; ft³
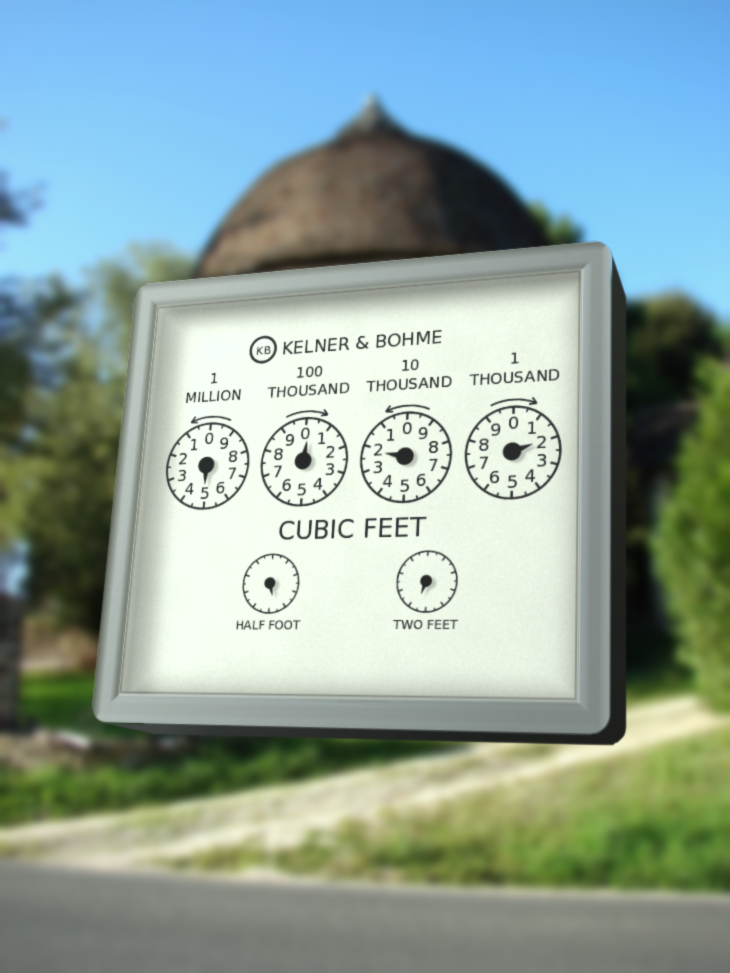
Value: 502200; ft³
